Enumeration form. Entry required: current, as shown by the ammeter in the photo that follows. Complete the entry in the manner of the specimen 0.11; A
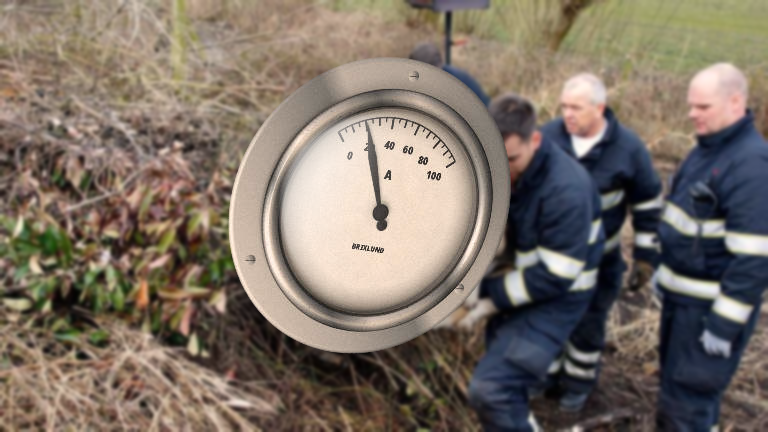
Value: 20; A
